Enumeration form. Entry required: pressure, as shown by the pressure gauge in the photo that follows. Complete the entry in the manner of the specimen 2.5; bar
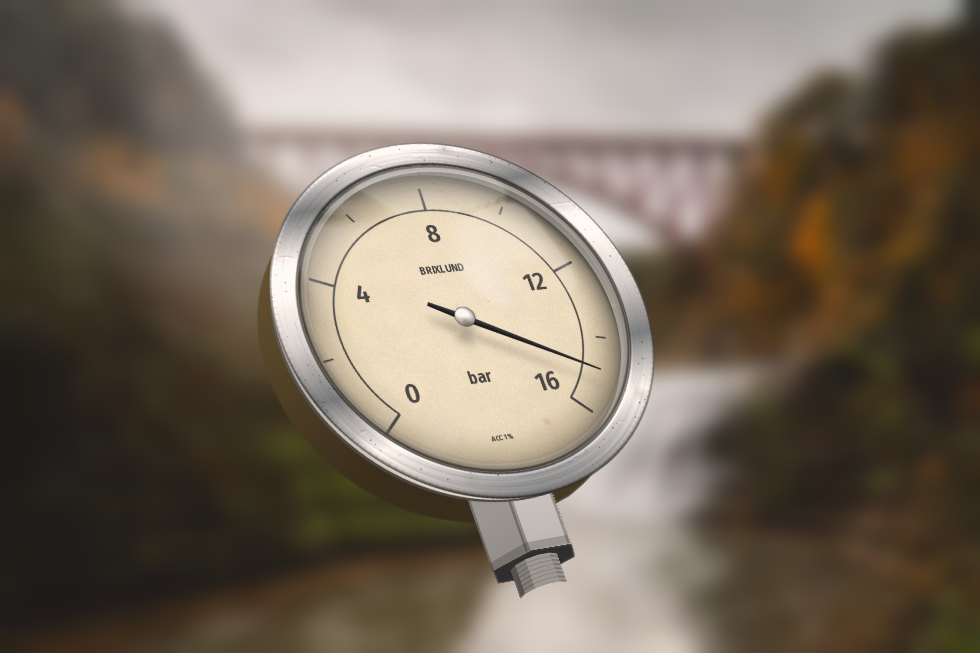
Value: 15; bar
